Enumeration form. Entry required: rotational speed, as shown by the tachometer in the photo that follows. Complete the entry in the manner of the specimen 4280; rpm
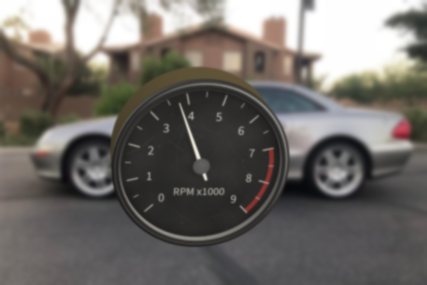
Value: 3750; rpm
